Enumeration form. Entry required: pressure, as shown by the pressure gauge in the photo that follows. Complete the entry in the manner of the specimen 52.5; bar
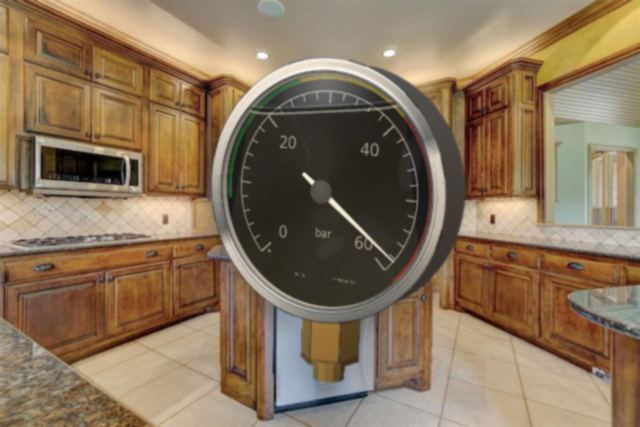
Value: 58; bar
